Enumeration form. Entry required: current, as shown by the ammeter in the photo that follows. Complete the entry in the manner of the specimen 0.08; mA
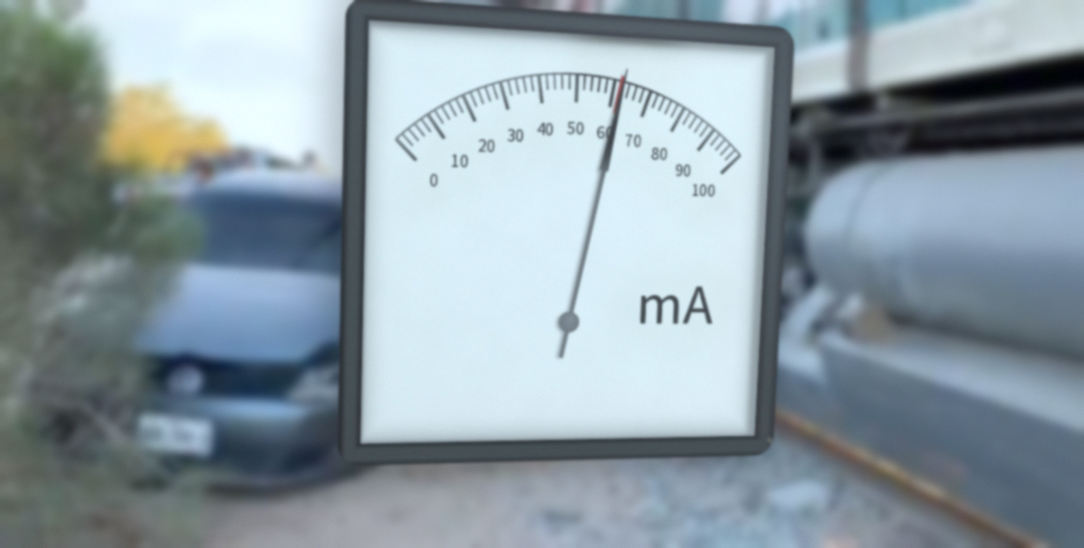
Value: 62; mA
